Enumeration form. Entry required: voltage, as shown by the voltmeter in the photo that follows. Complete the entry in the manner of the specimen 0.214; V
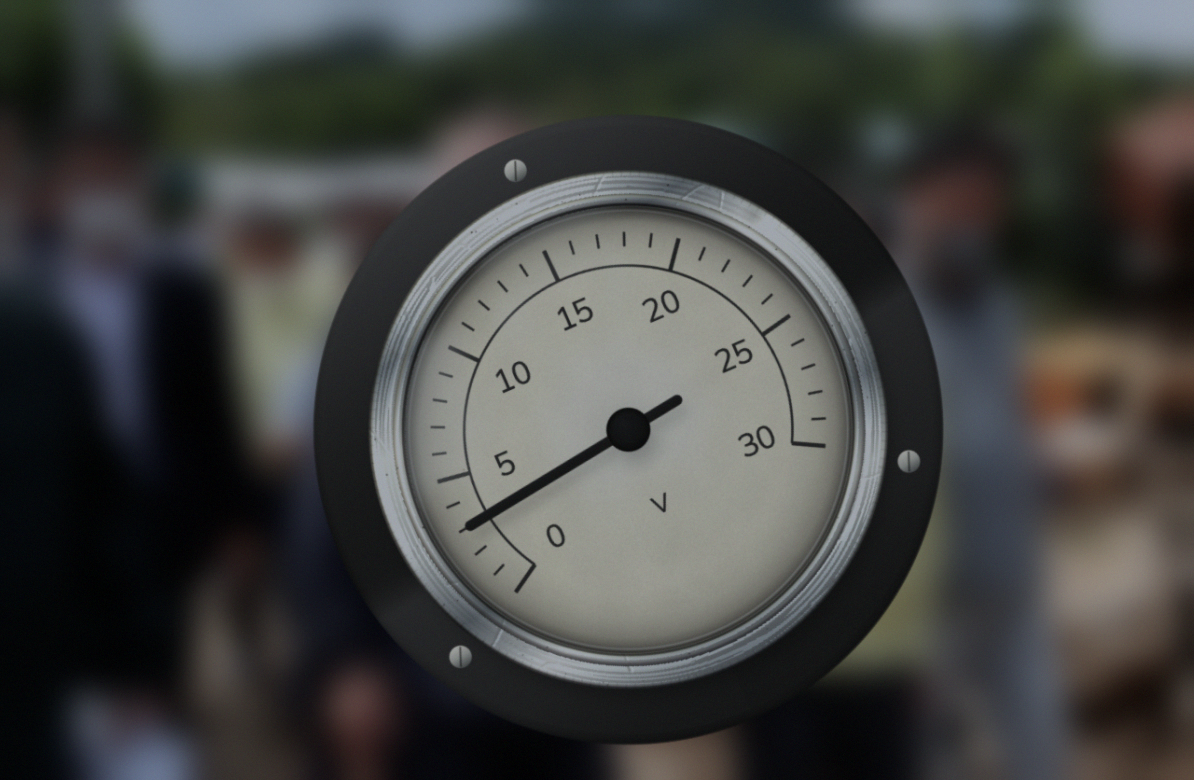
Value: 3; V
